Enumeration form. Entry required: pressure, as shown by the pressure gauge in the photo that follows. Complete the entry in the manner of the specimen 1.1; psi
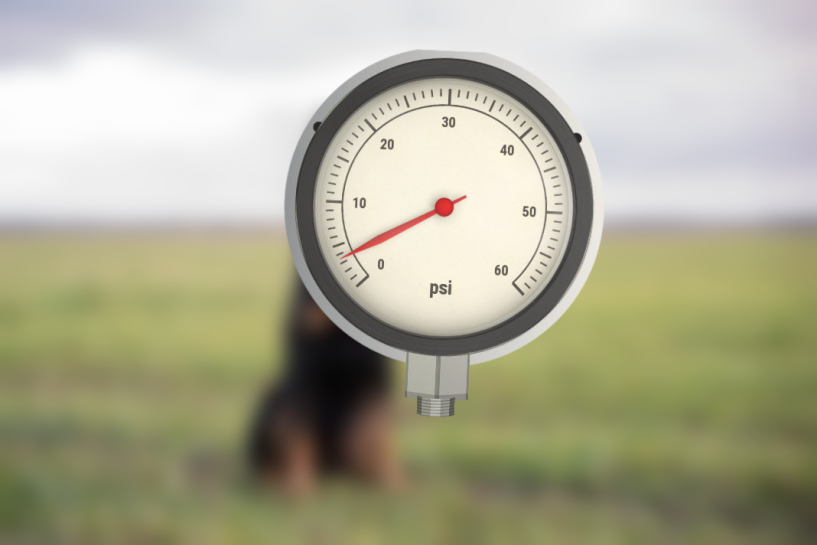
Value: 3.5; psi
